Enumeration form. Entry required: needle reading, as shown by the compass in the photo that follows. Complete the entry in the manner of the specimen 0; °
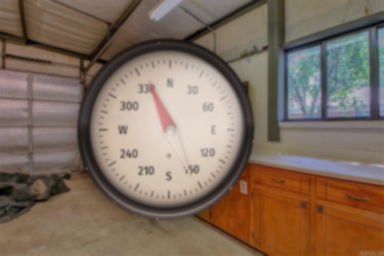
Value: 335; °
